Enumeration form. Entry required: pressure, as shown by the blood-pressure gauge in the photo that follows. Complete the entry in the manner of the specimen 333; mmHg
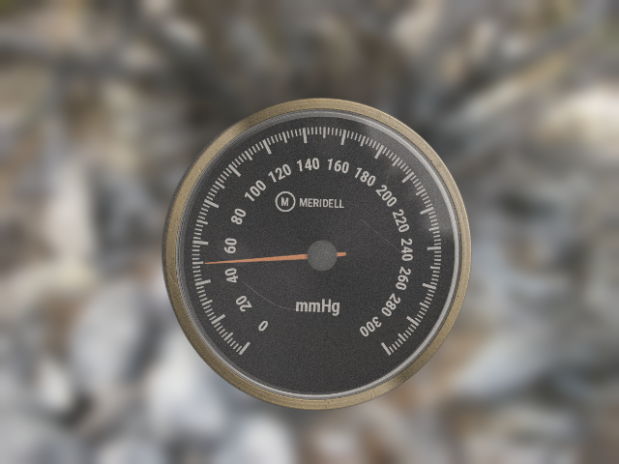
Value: 50; mmHg
